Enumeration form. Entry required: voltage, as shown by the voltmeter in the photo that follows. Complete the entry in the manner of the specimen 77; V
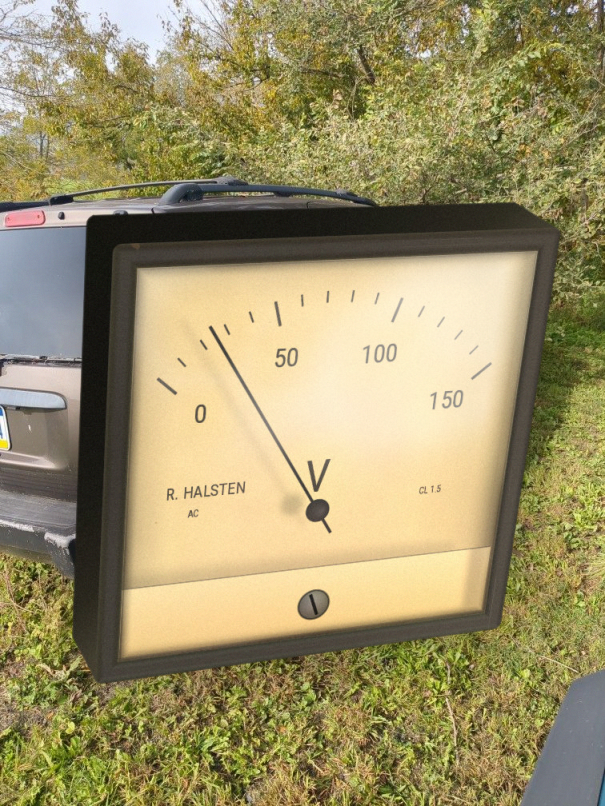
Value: 25; V
